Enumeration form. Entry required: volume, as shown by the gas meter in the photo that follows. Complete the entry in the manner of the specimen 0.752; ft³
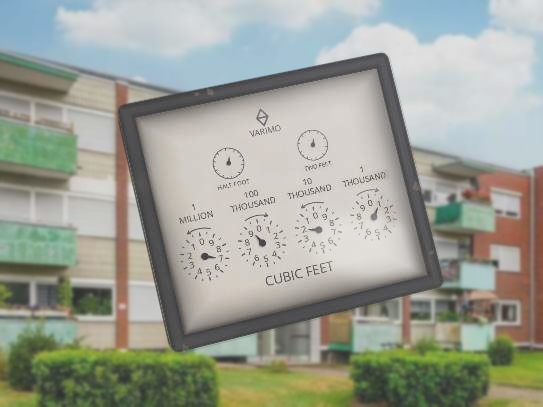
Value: 692100; ft³
